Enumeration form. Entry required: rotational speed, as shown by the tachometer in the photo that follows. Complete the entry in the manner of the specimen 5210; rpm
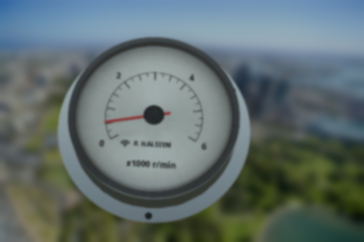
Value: 500; rpm
